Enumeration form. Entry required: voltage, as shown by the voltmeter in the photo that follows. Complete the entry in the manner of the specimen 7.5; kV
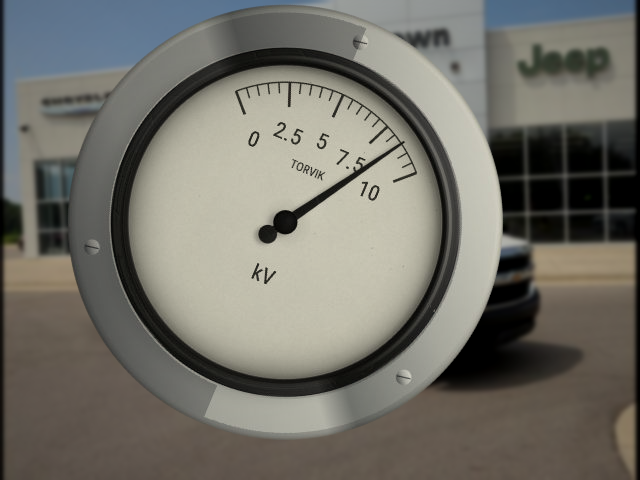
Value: 8.5; kV
